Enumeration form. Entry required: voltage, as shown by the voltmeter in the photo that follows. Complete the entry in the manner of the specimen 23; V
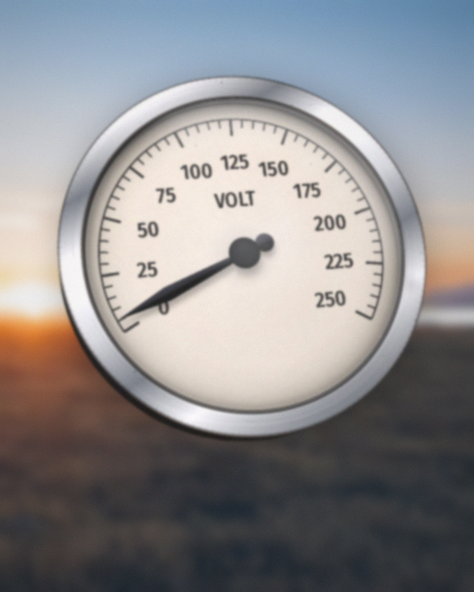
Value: 5; V
